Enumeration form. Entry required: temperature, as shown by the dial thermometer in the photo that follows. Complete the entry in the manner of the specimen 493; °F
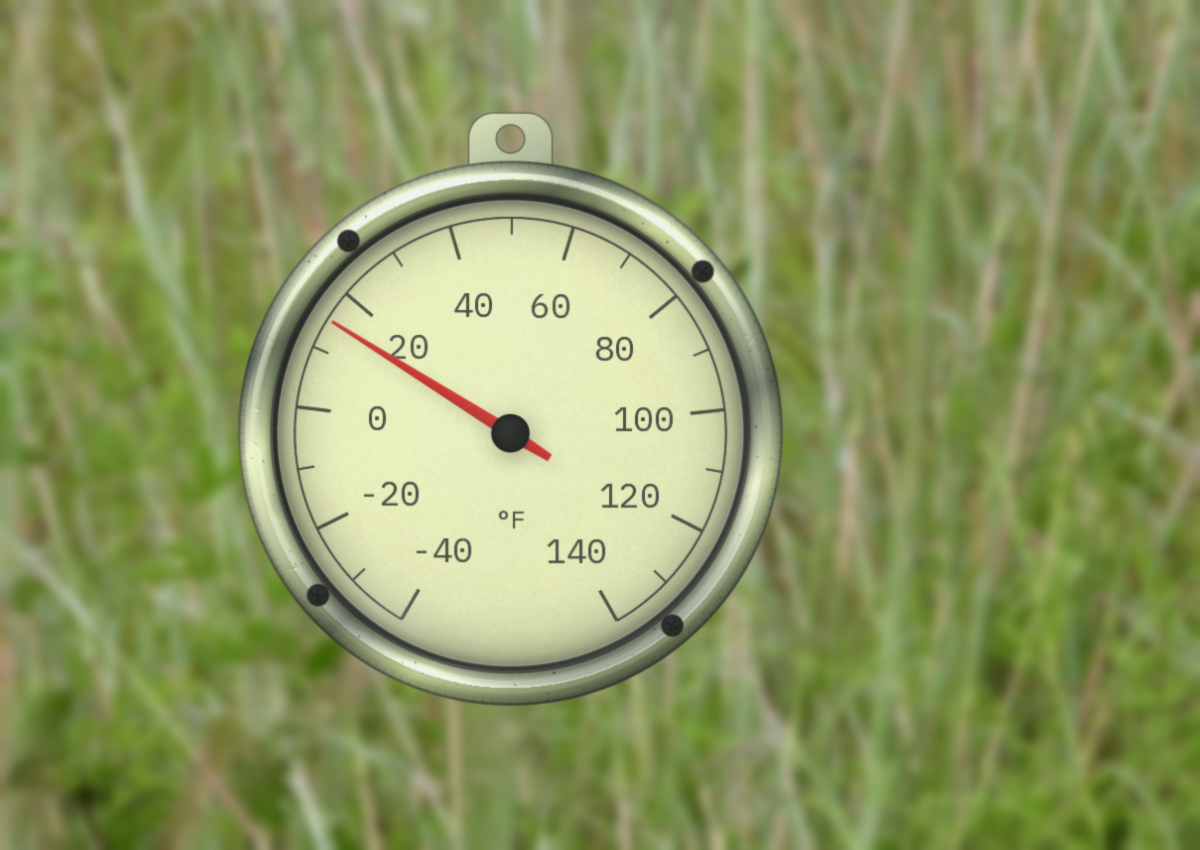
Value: 15; °F
